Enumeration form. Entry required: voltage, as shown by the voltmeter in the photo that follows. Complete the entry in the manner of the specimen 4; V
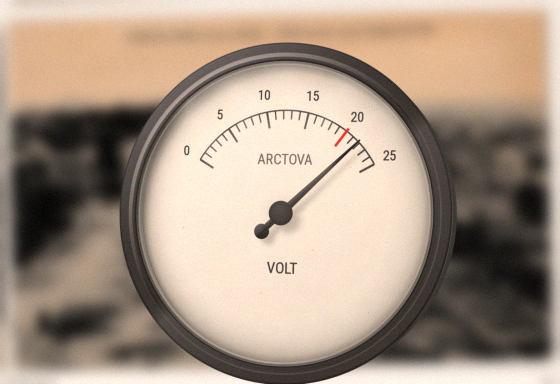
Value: 22; V
